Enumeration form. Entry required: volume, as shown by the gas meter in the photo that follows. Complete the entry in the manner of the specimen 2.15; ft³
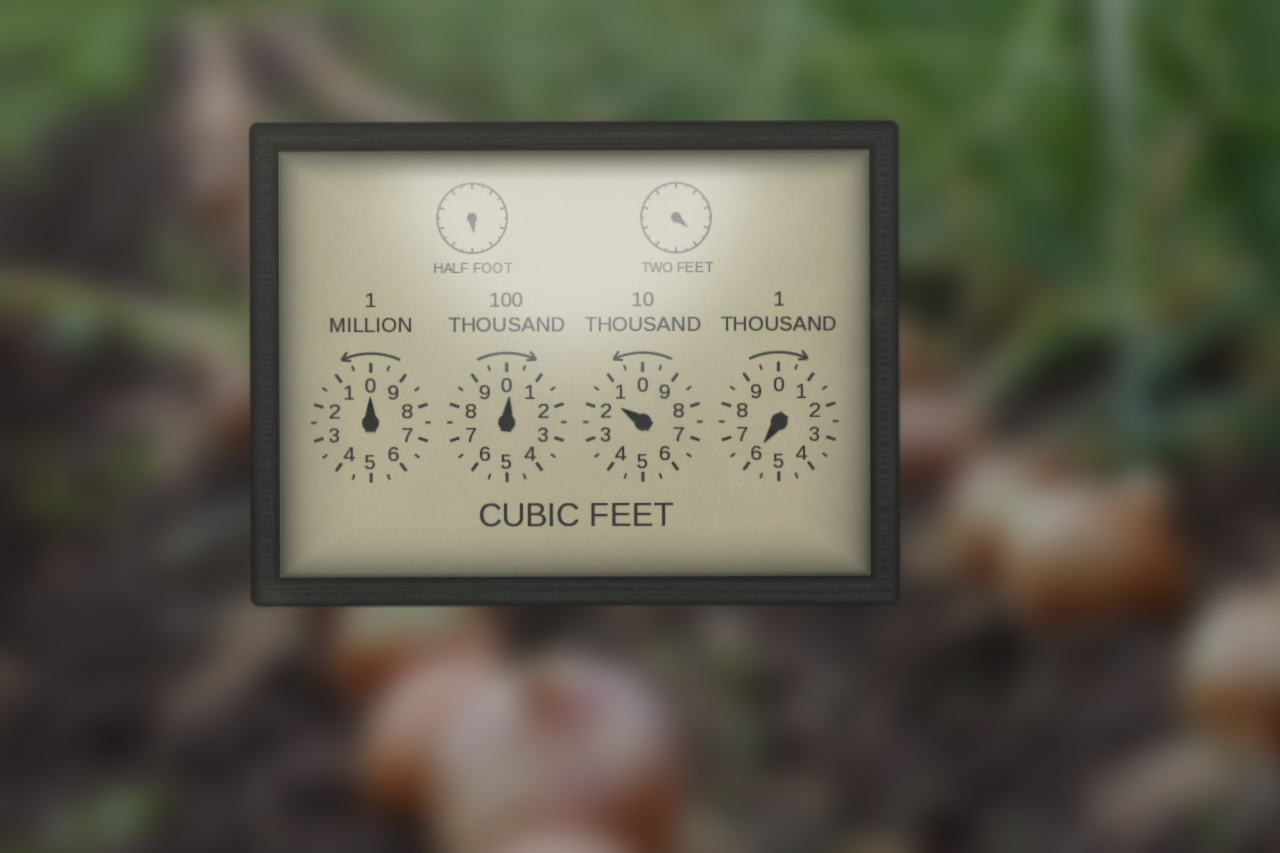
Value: 1600; ft³
